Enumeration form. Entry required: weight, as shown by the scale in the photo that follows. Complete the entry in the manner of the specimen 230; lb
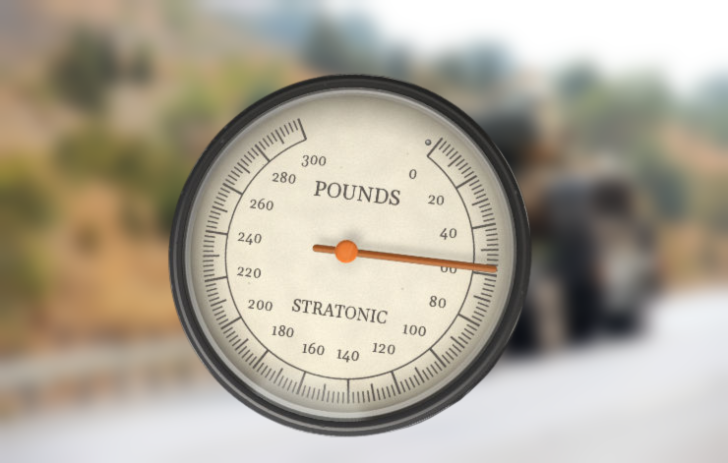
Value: 58; lb
